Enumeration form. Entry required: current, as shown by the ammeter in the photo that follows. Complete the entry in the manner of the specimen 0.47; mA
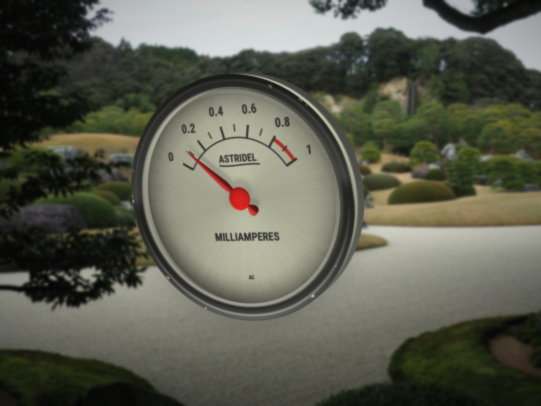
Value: 0.1; mA
